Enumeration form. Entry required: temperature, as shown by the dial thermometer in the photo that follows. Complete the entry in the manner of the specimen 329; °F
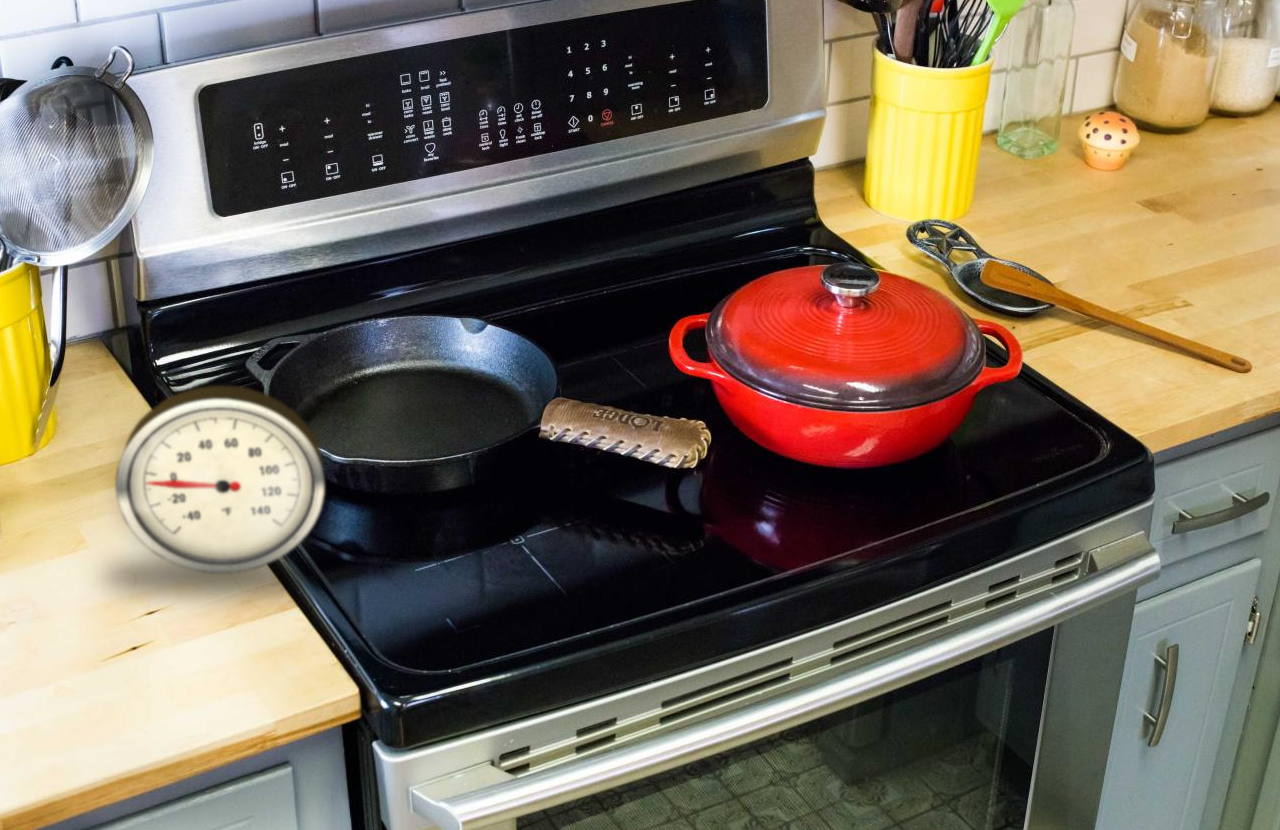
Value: -5; °F
